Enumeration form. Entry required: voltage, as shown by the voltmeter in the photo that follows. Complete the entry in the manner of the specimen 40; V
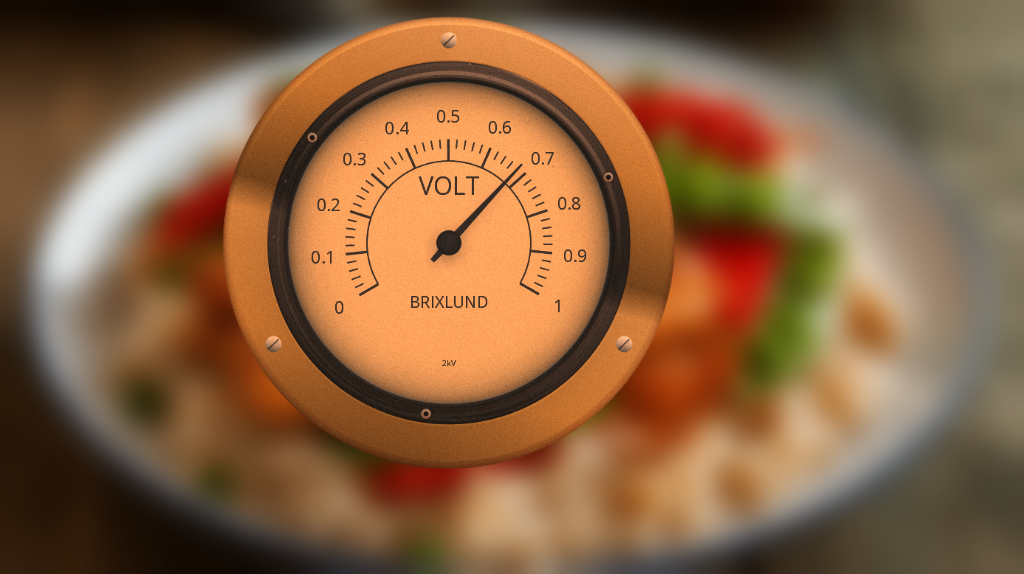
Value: 0.68; V
